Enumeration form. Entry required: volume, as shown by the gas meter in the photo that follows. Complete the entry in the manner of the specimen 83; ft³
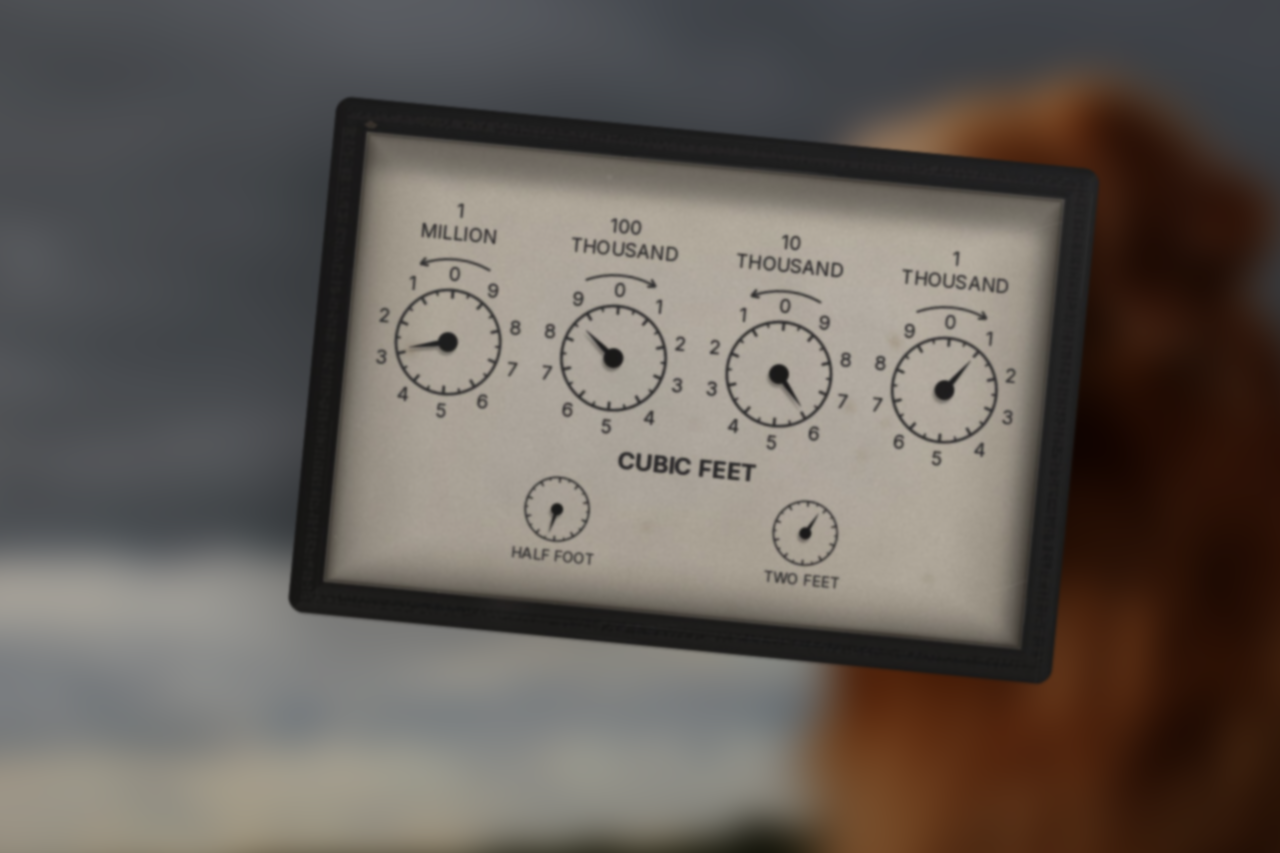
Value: 286100; ft³
